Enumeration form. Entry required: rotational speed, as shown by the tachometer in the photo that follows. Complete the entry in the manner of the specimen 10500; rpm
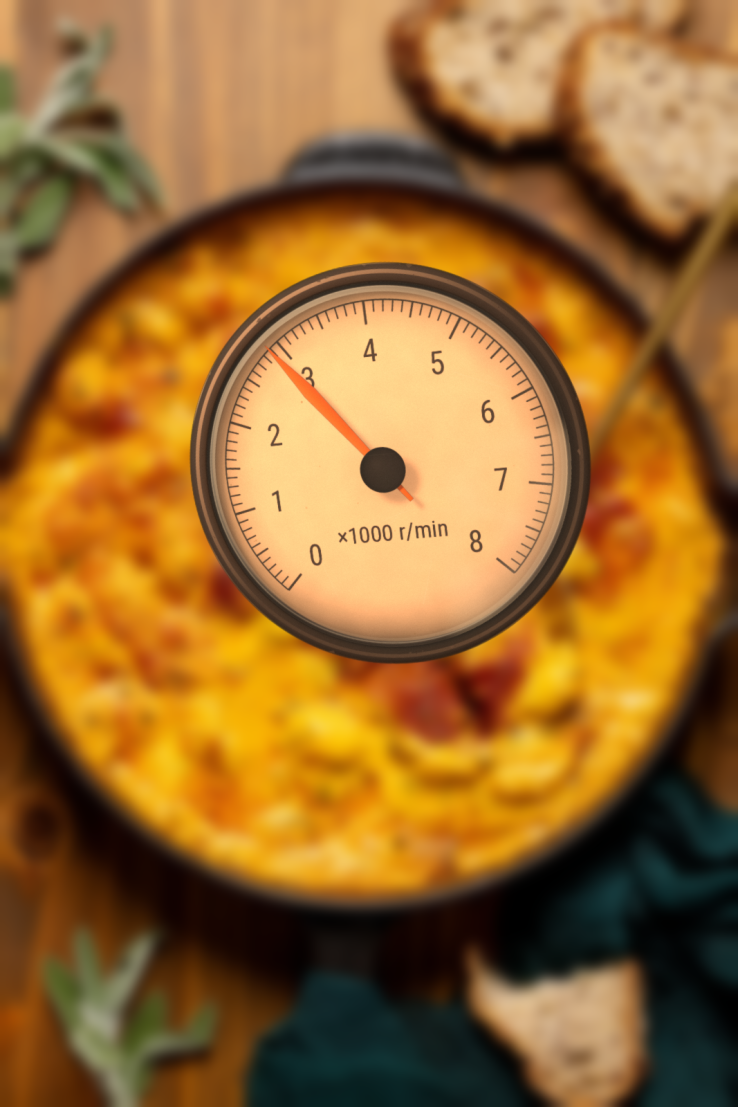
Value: 2900; rpm
